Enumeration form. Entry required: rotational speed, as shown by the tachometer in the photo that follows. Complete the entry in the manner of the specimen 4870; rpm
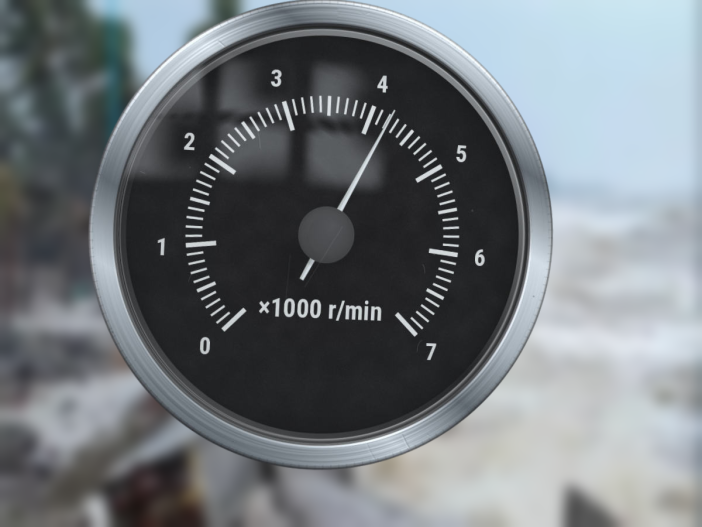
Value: 4200; rpm
